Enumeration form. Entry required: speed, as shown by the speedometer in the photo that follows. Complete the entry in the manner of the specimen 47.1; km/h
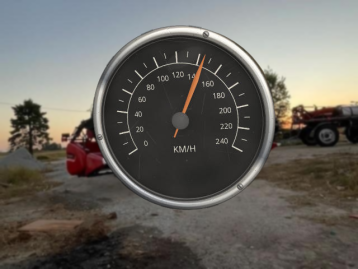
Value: 145; km/h
